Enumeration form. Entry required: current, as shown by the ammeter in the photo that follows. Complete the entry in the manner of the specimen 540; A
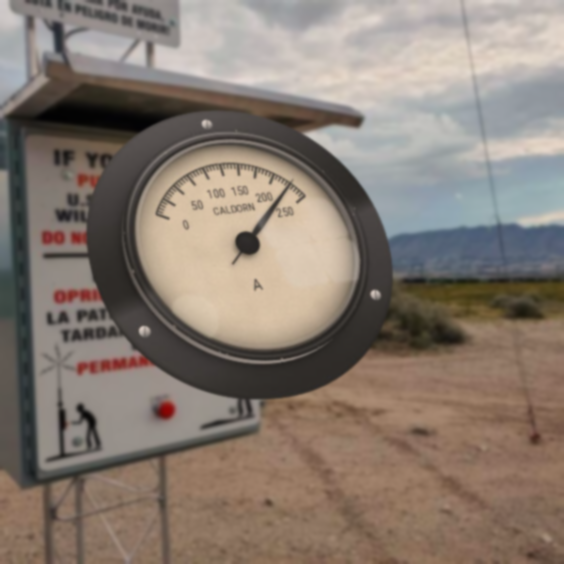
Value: 225; A
